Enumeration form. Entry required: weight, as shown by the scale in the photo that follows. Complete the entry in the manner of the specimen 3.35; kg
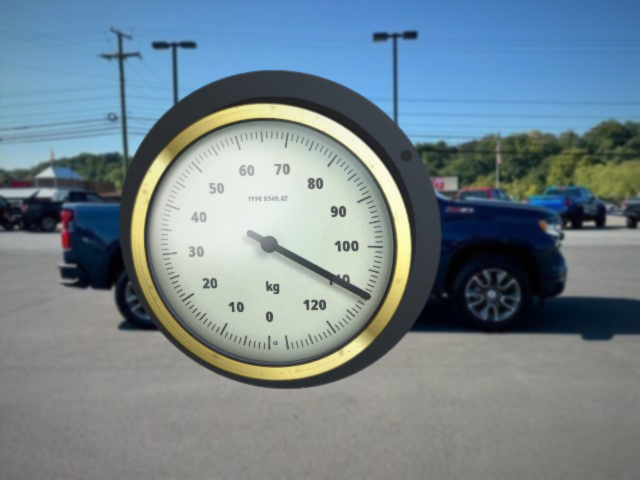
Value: 110; kg
